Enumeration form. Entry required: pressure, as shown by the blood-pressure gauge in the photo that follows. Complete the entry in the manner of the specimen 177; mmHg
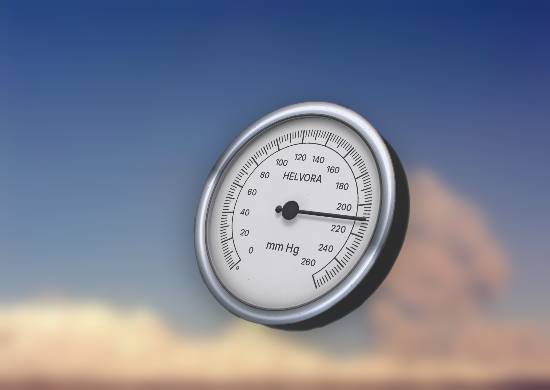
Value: 210; mmHg
